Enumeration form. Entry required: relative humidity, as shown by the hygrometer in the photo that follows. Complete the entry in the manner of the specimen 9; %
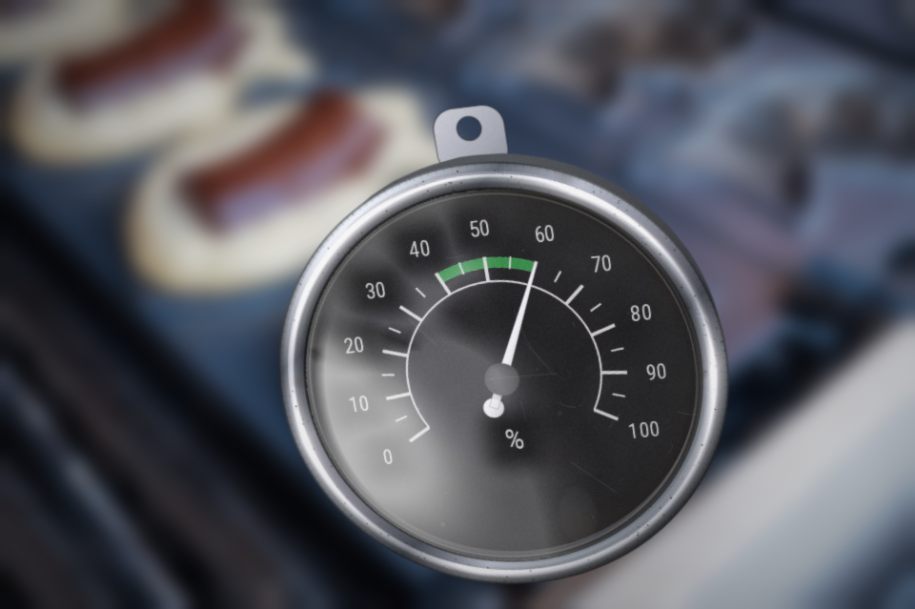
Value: 60; %
